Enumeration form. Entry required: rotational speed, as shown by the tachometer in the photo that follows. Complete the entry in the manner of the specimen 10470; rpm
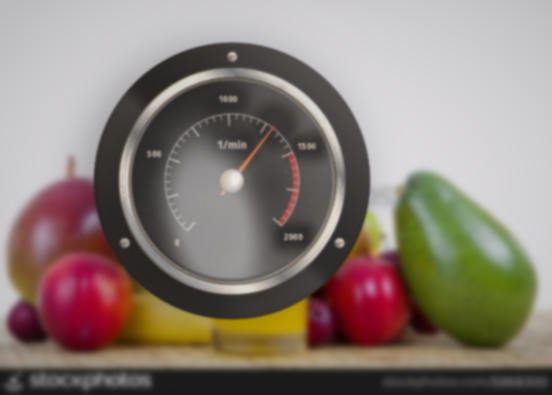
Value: 1300; rpm
